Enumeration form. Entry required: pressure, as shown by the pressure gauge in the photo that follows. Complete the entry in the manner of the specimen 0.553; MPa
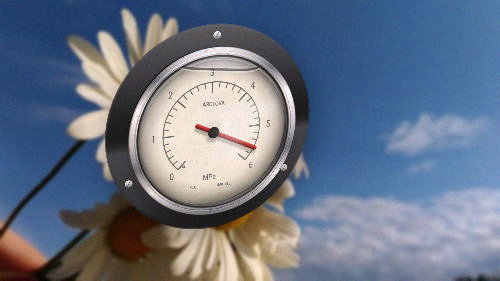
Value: 5.6; MPa
